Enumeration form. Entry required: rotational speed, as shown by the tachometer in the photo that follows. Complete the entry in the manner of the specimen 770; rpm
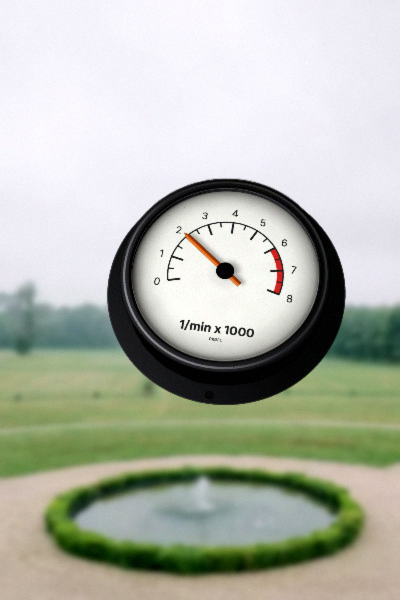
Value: 2000; rpm
